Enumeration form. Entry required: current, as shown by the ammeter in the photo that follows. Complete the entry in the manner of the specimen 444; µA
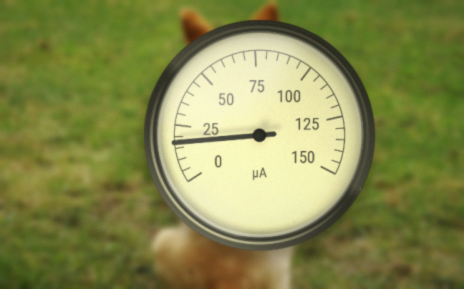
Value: 17.5; µA
